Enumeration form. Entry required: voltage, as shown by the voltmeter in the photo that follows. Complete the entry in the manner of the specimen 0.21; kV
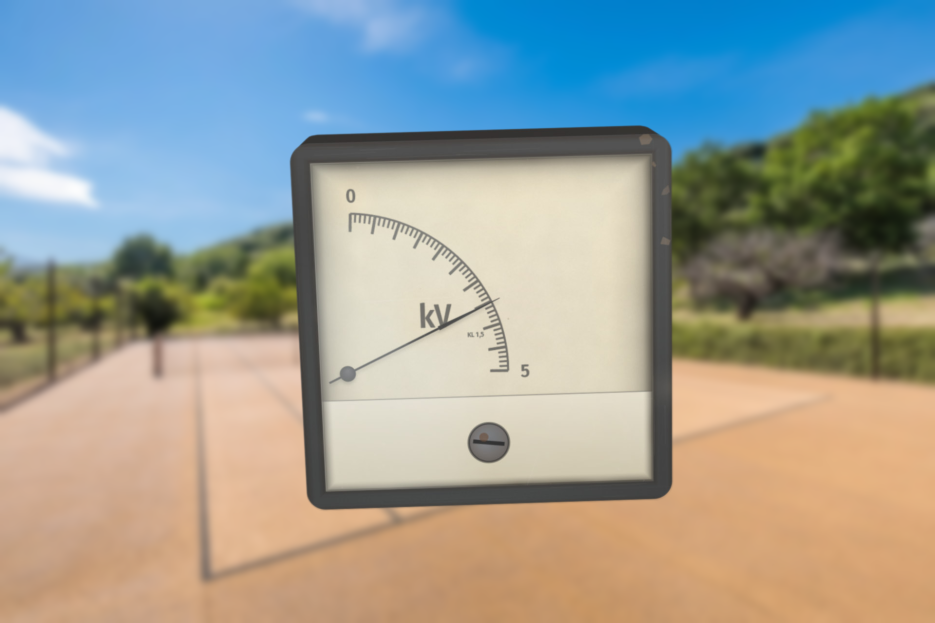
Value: 3.5; kV
